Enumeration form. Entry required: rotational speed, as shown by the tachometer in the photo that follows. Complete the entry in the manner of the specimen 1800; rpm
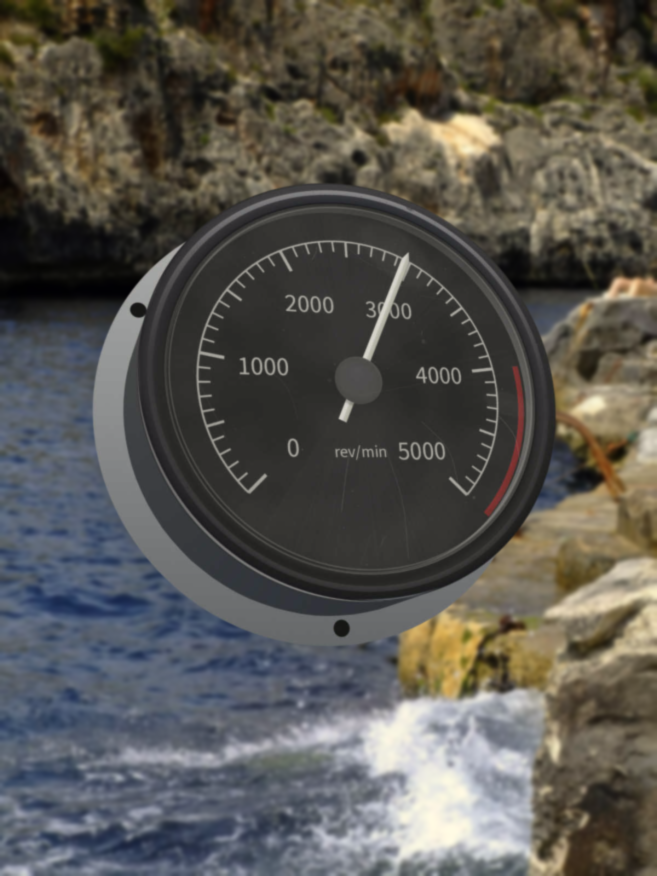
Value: 2950; rpm
